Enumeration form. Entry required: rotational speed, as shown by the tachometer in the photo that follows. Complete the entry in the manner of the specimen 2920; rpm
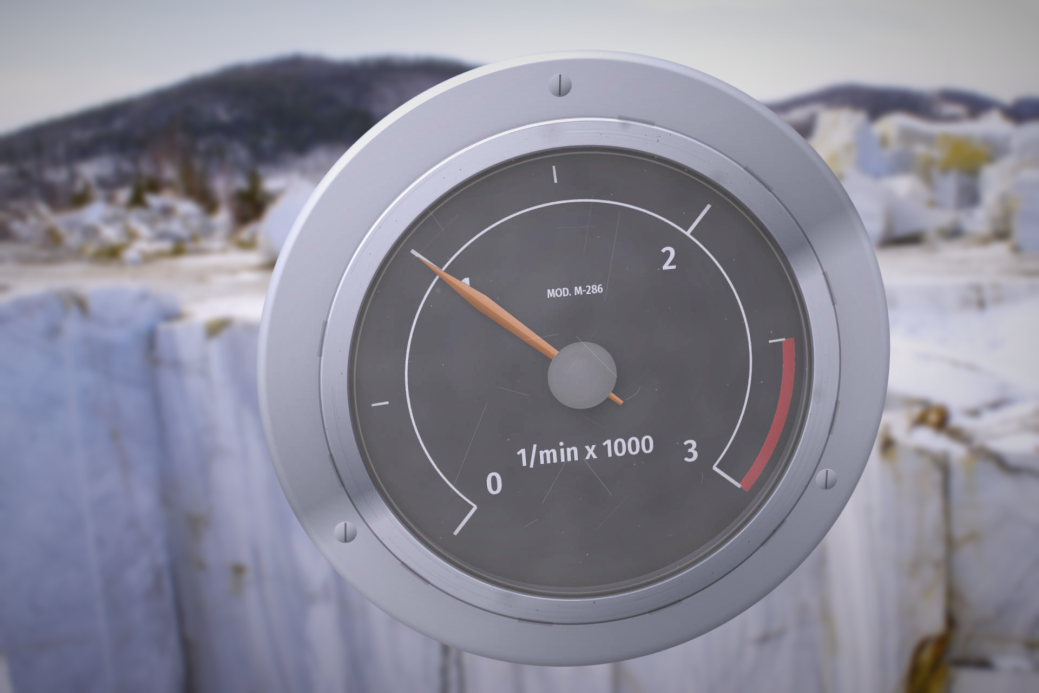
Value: 1000; rpm
